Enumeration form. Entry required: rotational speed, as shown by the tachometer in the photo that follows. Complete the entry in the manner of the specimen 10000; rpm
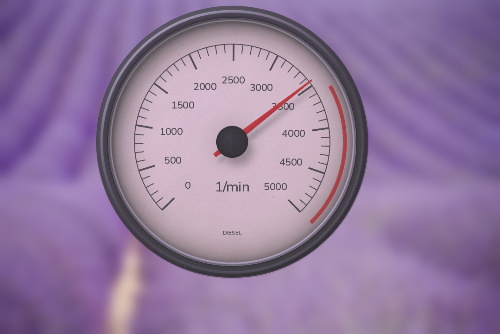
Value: 3450; rpm
